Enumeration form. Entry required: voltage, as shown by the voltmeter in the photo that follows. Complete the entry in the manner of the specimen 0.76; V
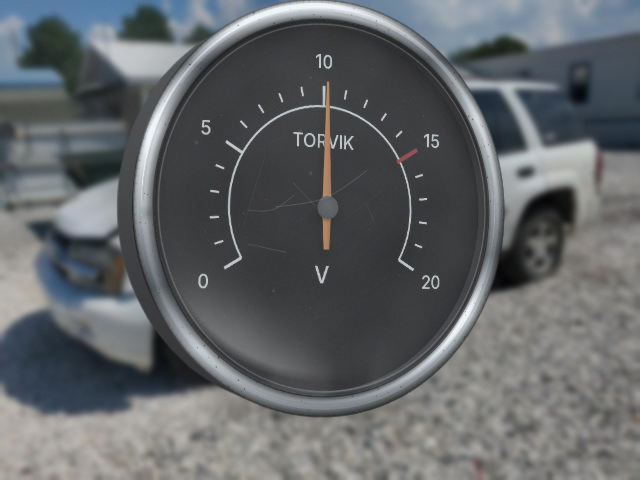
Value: 10; V
